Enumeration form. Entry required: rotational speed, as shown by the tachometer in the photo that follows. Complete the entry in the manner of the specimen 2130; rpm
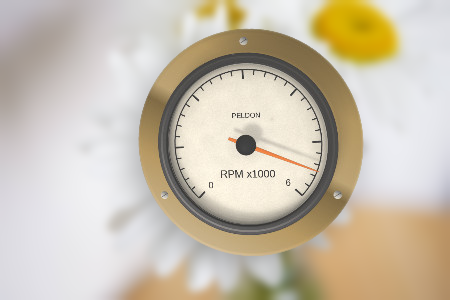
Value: 5500; rpm
